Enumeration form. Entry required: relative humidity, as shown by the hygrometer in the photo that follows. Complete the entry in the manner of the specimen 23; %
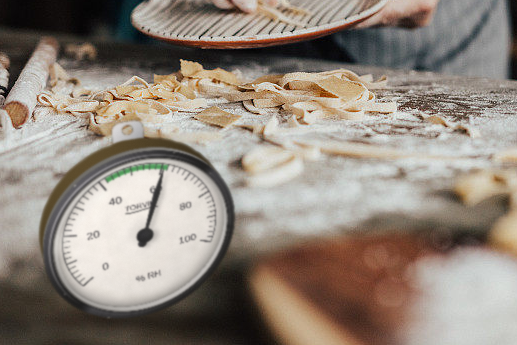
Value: 60; %
